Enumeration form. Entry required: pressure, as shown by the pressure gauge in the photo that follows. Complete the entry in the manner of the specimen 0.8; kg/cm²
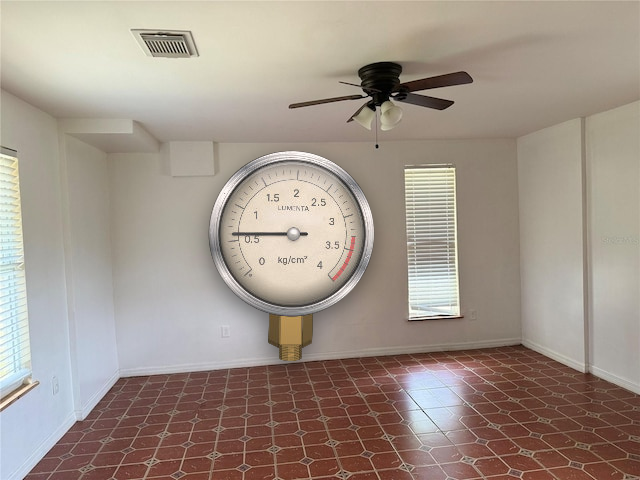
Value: 0.6; kg/cm²
